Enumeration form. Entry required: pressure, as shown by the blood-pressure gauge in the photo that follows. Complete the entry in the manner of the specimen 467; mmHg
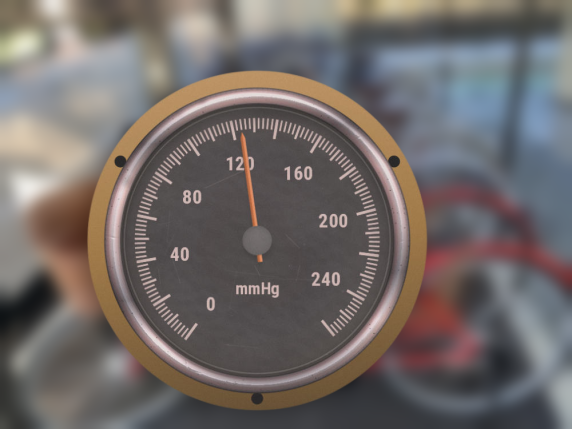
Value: 124; mmHg
